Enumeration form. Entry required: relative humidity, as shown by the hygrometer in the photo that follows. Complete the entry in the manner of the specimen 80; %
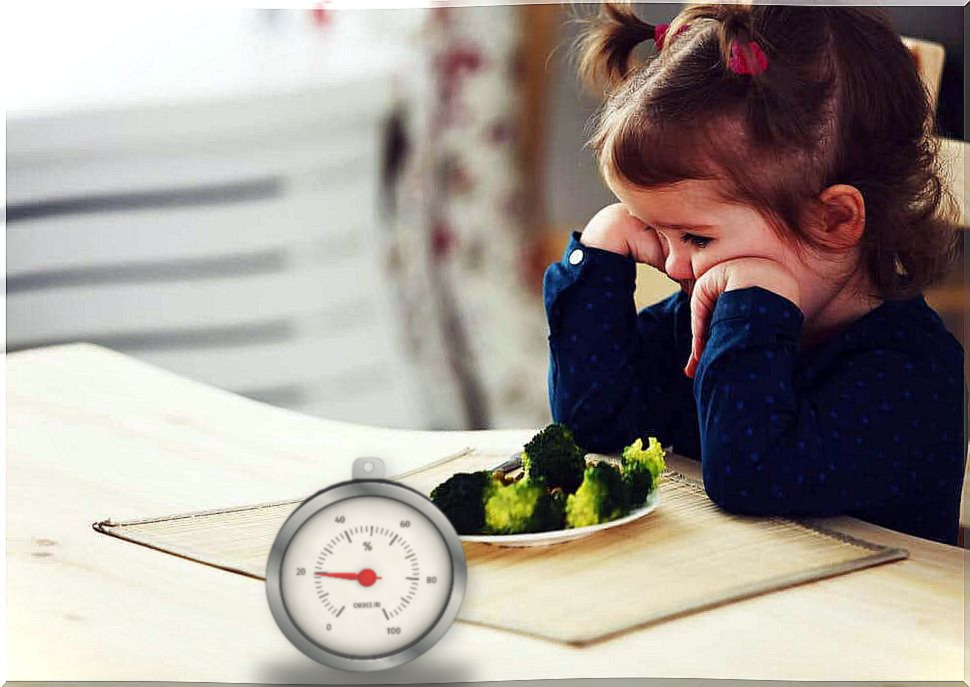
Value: 20; %
